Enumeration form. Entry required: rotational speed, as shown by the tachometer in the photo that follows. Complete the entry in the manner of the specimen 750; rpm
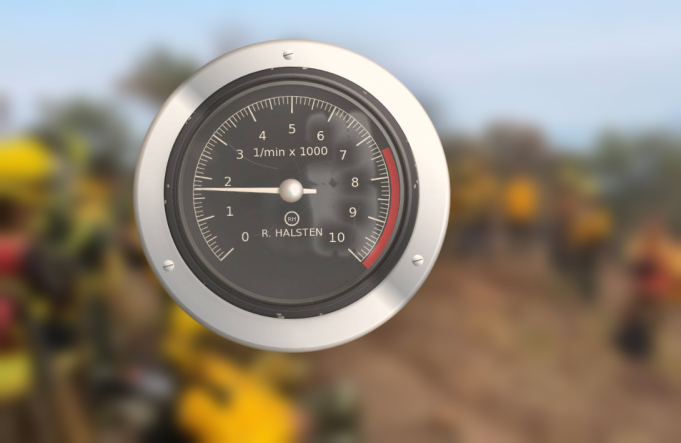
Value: 1700; rpm
